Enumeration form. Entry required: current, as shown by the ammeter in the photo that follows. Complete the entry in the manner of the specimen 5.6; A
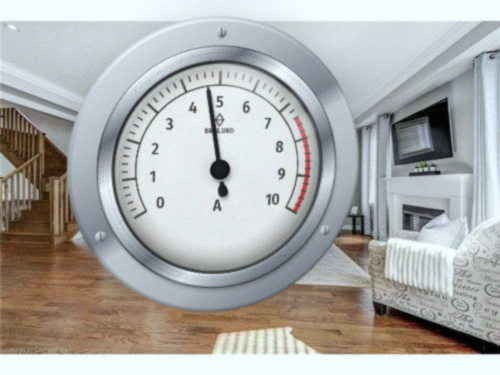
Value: 4.6; A
